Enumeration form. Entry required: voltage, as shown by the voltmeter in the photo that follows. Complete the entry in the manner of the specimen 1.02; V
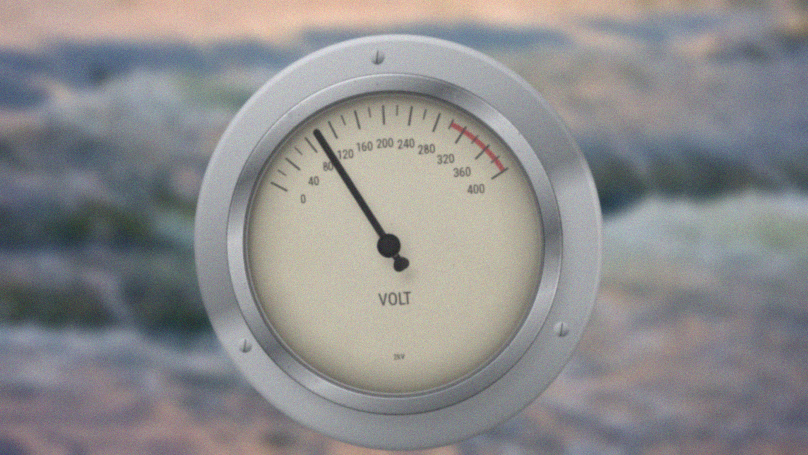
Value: 100; V
